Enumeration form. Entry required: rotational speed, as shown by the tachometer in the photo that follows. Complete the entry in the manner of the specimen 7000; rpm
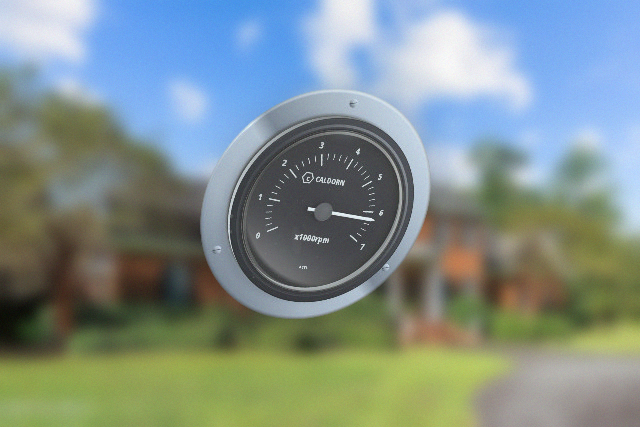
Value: 6200; rpm
